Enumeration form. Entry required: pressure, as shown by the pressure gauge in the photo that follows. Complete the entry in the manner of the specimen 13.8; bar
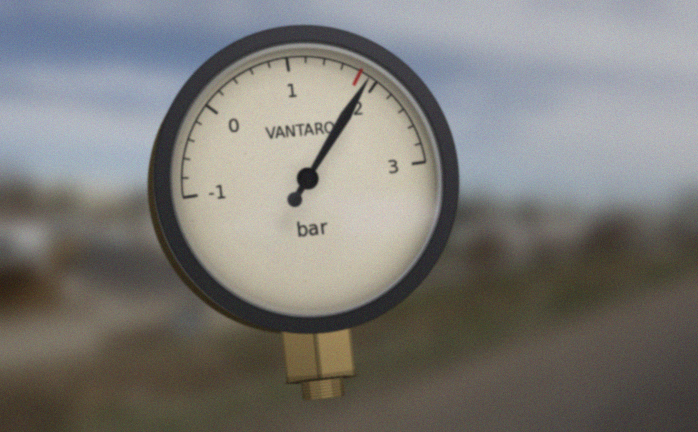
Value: 1.9; bar
